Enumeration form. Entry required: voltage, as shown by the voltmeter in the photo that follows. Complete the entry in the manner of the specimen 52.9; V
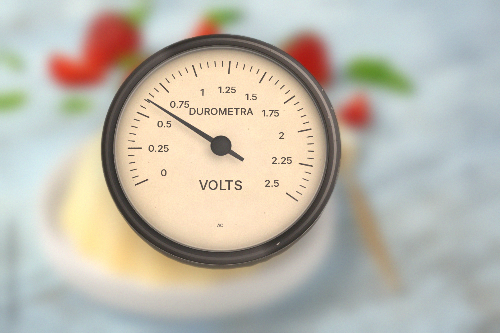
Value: 0.6; V
